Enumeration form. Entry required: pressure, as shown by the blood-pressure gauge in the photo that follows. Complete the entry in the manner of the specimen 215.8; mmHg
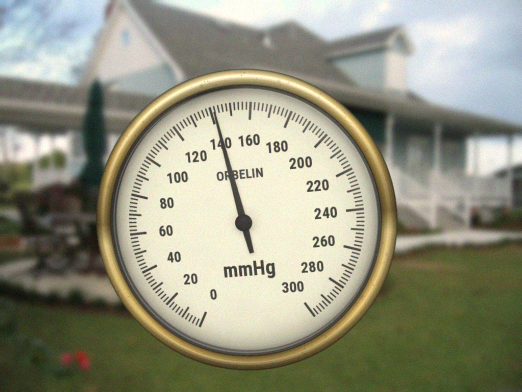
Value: 142; mmHg
